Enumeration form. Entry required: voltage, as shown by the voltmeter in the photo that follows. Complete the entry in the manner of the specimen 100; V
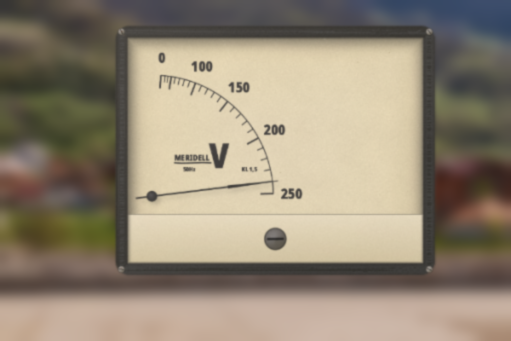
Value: 240; V
